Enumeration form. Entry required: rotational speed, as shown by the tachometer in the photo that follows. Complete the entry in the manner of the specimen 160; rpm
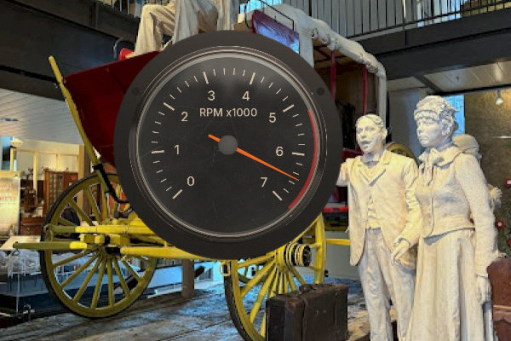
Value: 6500; rpm
